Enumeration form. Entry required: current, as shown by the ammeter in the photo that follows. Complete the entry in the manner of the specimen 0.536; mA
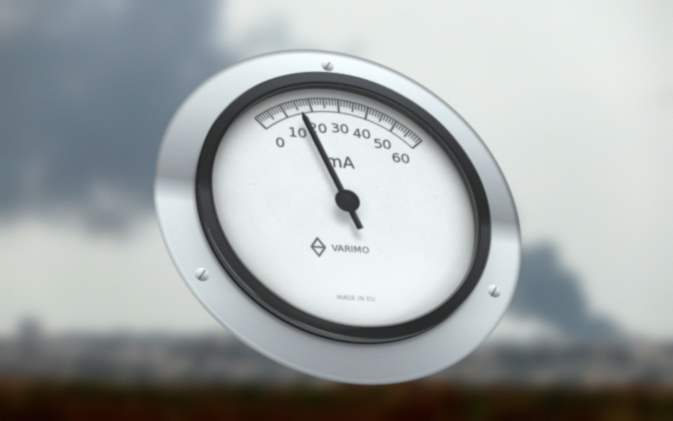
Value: 15; mA
